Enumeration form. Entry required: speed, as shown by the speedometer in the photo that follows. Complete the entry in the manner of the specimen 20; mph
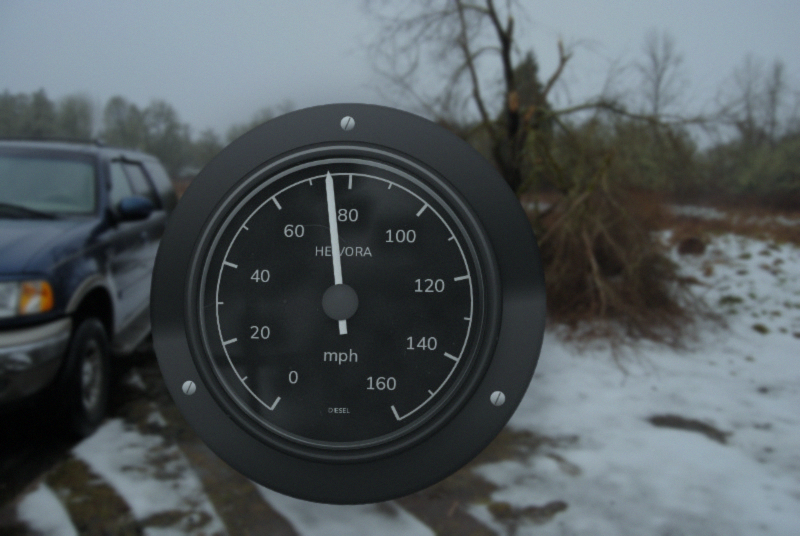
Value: 75; mph
